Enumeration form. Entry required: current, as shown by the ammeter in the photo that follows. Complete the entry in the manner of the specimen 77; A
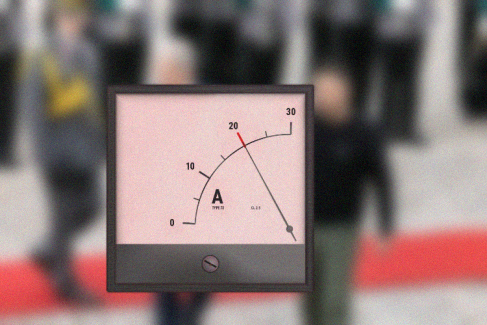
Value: 20; A
